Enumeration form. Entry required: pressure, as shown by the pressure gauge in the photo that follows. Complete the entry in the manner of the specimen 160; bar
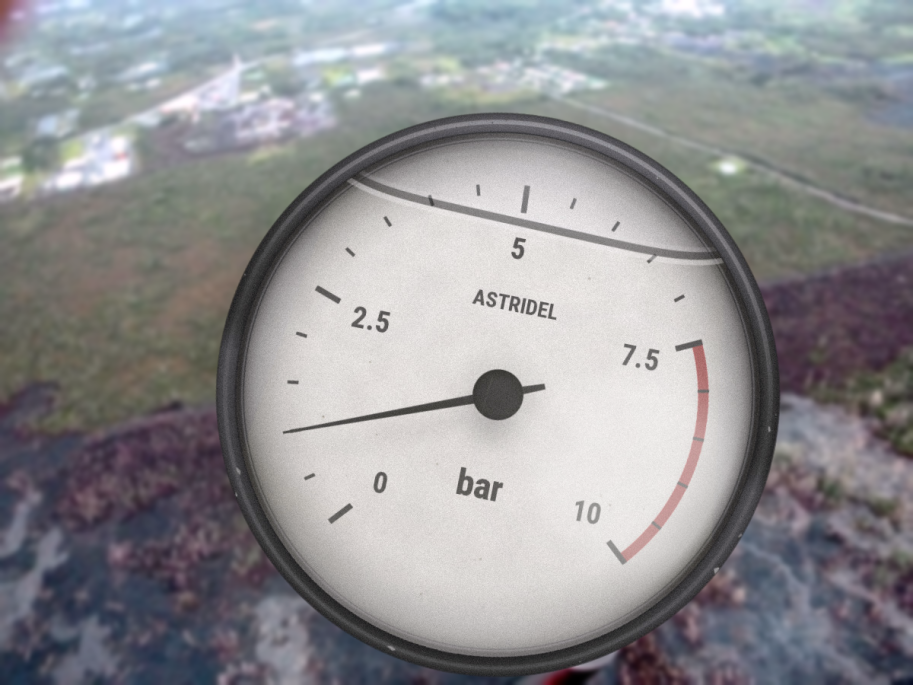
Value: 1; bar
